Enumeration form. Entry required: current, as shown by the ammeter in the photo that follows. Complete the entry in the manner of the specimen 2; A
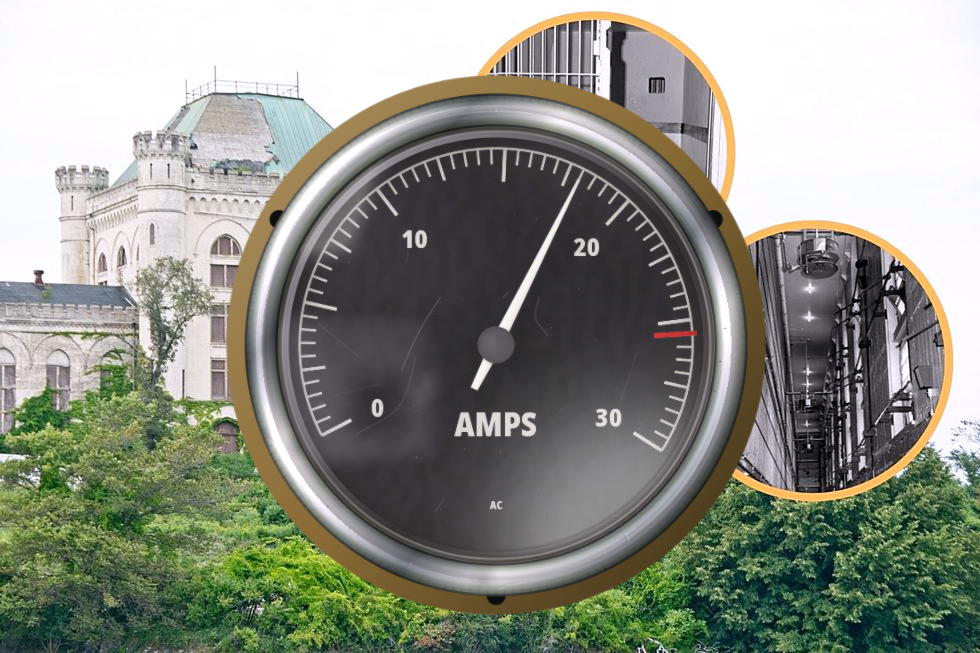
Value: 18; A
